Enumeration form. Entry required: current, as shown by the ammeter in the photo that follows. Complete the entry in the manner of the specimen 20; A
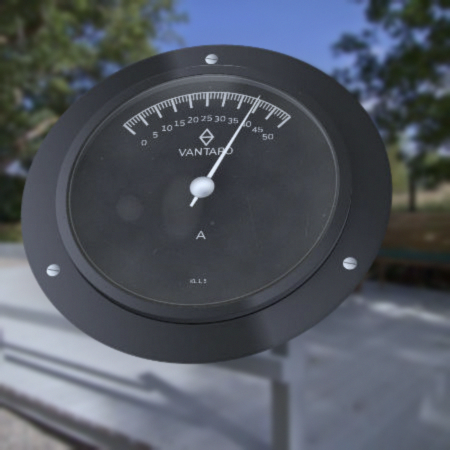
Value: 40; A
